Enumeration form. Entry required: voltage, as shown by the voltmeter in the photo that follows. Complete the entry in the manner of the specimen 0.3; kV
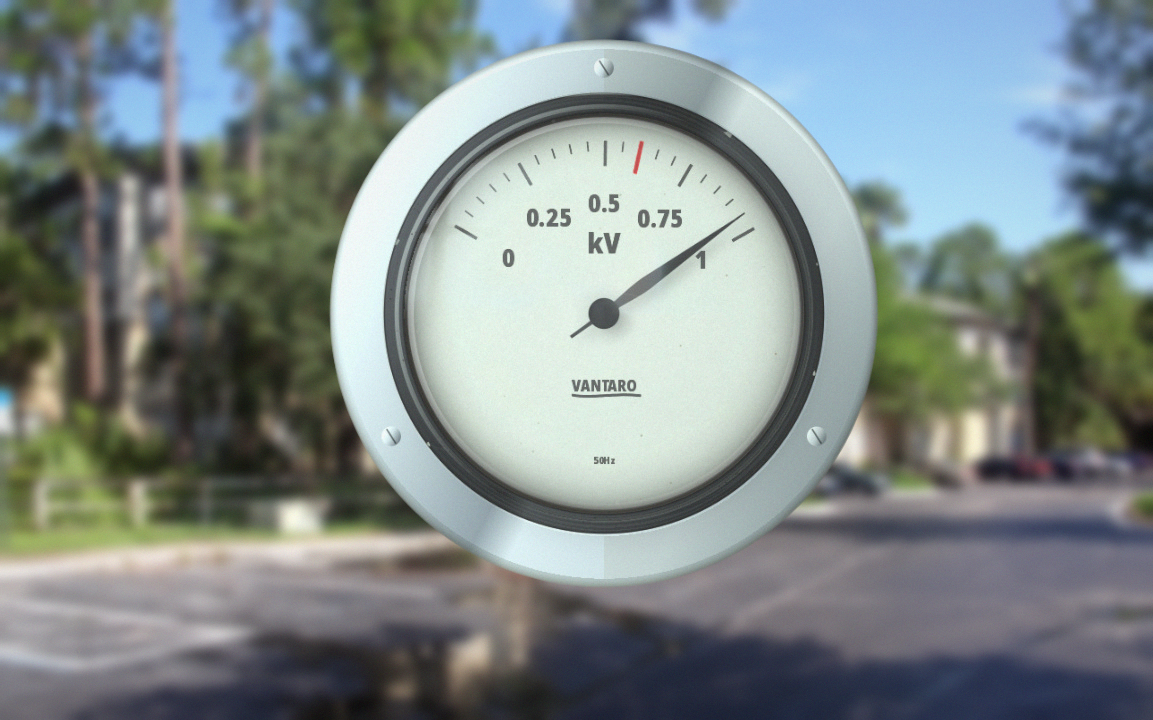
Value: 0.95; kV
